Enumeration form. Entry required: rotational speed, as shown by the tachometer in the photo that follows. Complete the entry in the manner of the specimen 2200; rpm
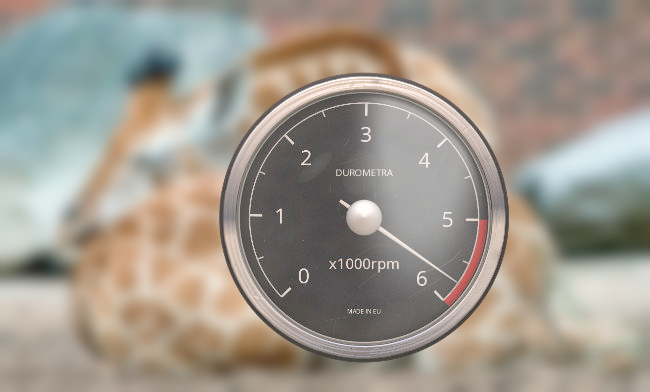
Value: 5750; rpm
